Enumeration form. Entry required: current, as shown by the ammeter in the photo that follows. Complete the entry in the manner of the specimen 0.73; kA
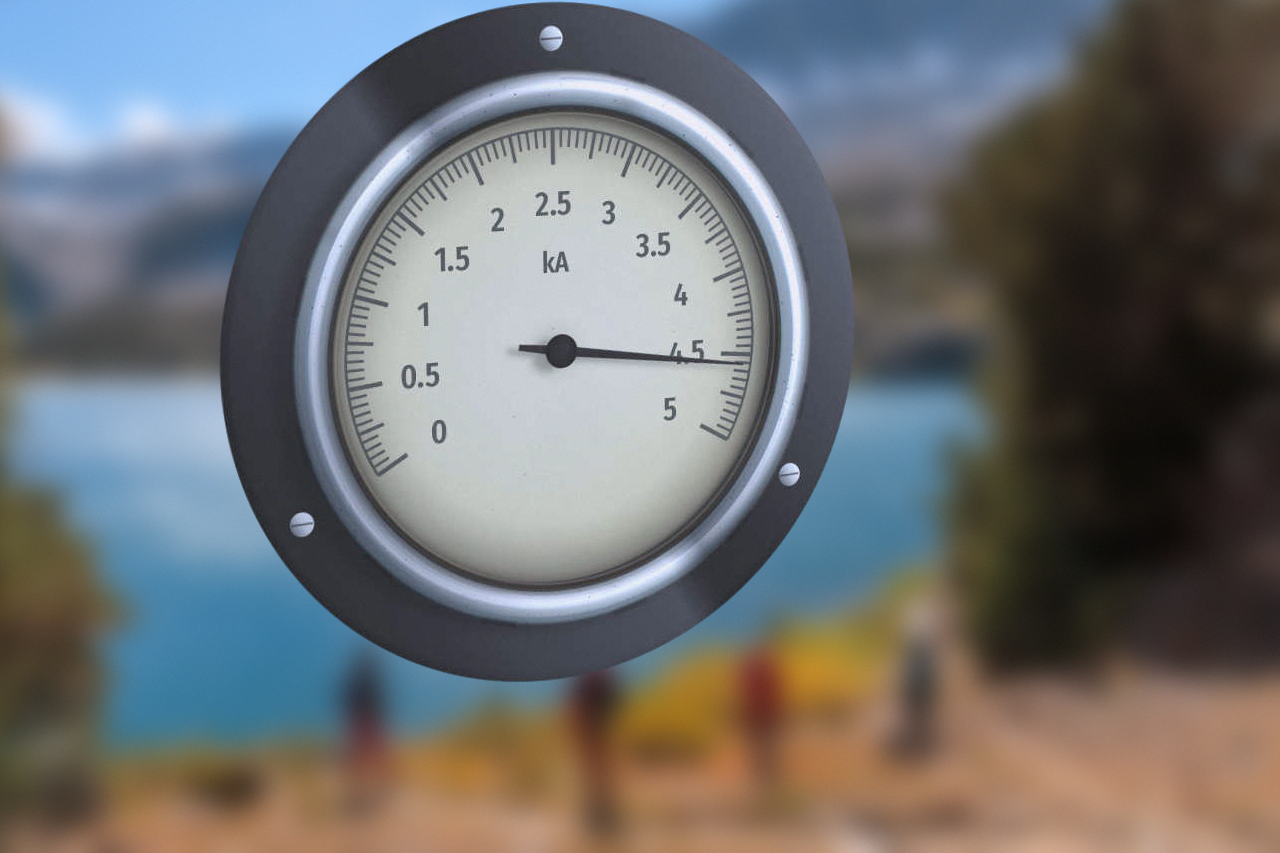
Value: 4.55; kA
